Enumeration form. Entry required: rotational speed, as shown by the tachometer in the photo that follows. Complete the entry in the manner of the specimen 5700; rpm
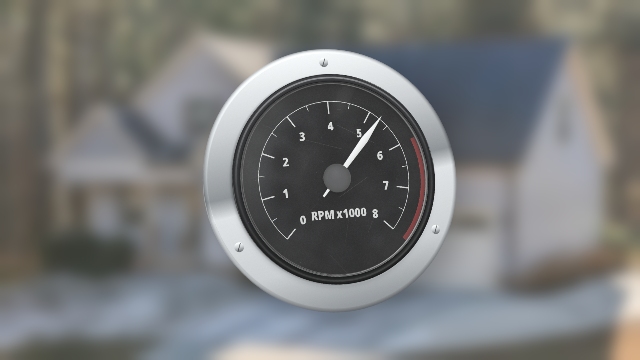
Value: 5250; rpm
